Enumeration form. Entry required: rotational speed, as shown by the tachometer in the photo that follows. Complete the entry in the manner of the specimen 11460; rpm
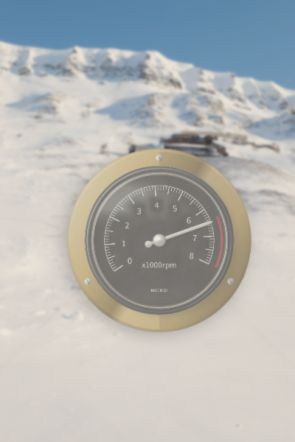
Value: 6500; rpm
